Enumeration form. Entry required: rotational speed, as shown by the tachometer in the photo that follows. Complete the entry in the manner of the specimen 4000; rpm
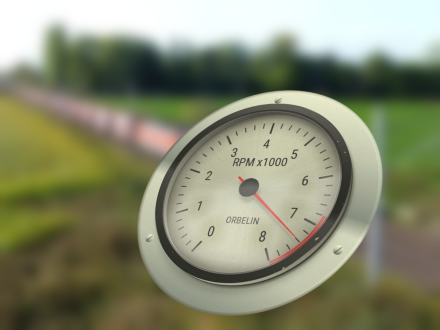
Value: 7400; rpm
